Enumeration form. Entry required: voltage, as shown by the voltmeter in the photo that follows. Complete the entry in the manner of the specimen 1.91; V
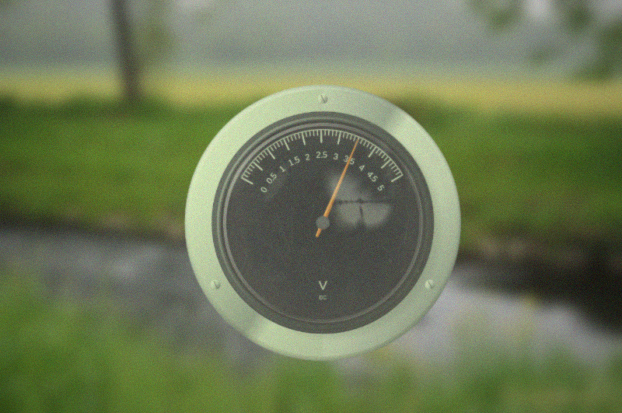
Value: 3.5; V
